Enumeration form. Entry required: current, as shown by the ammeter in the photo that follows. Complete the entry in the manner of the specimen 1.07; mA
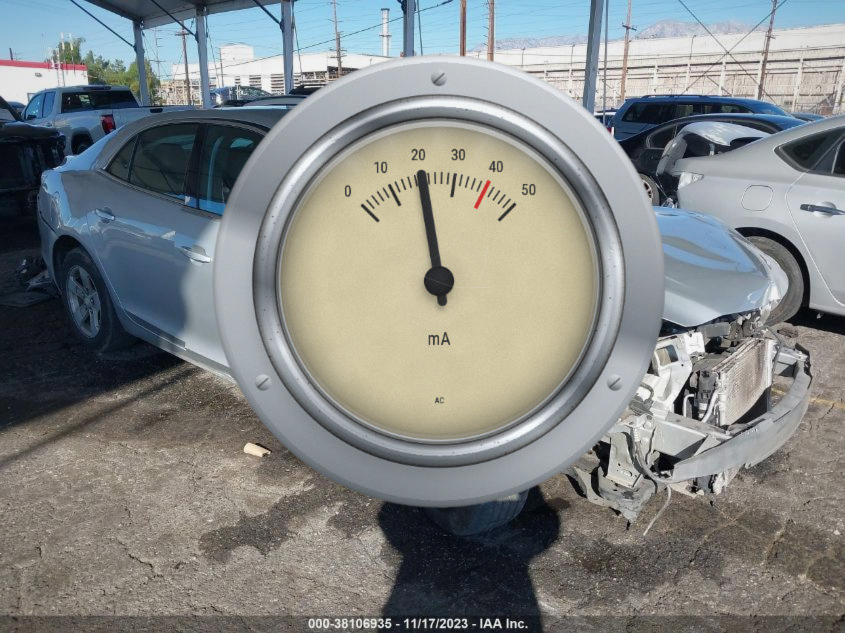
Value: 20; mA
